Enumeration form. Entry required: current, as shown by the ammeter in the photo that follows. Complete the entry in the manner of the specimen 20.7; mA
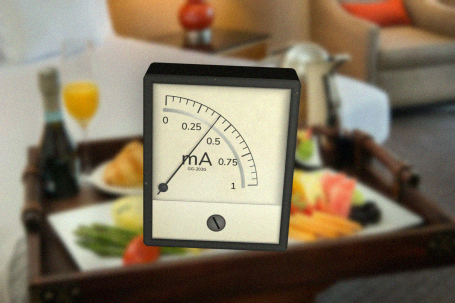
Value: 0.4; mA
